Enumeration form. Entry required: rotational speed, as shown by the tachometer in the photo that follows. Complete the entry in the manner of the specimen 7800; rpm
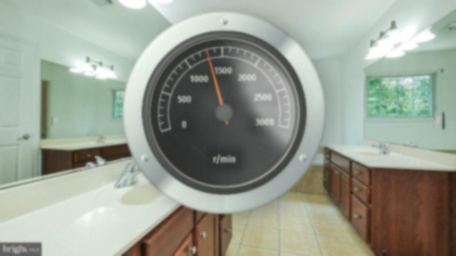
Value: 1300; rpm
